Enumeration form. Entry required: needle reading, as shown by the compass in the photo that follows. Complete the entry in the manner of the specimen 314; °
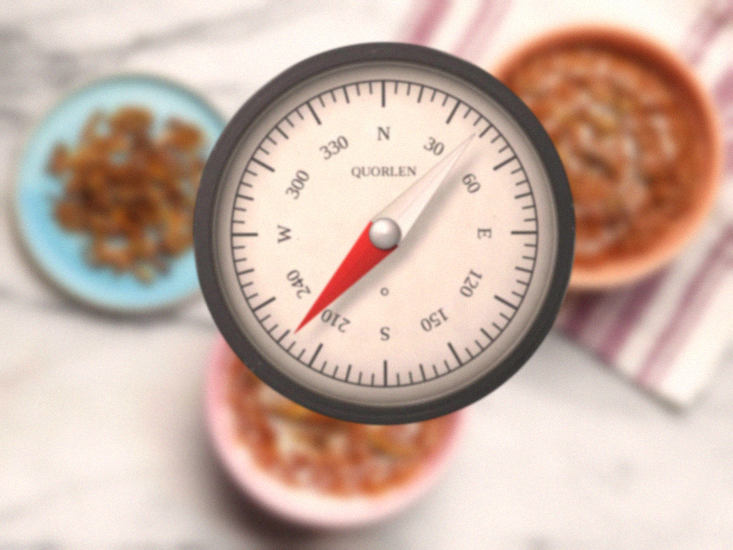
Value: 222.5; °
